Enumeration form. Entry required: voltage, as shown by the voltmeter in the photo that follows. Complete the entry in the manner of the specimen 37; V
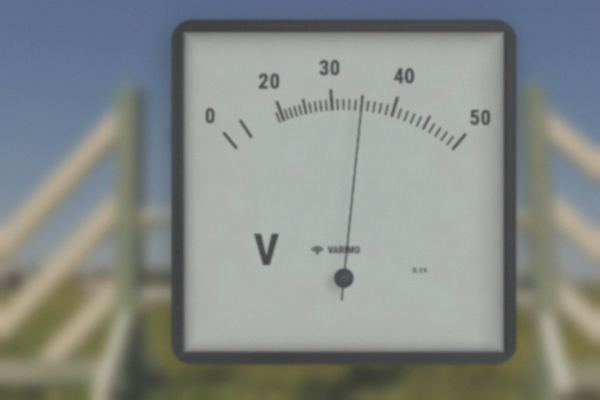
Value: 35; V
